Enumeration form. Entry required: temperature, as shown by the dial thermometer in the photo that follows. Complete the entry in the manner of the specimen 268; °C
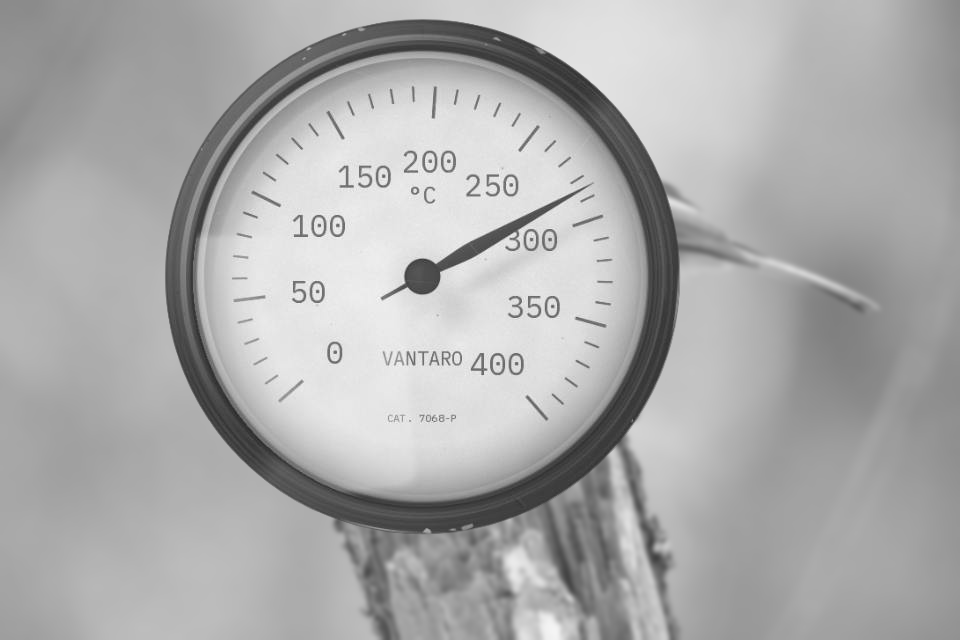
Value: 285; °C
